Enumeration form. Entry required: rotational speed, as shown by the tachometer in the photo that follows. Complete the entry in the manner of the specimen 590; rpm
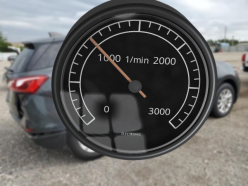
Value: 1000; rpm
